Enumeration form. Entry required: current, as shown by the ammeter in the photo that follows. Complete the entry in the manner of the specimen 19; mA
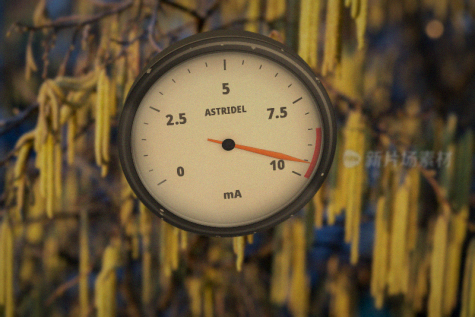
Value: 9.5; mA
